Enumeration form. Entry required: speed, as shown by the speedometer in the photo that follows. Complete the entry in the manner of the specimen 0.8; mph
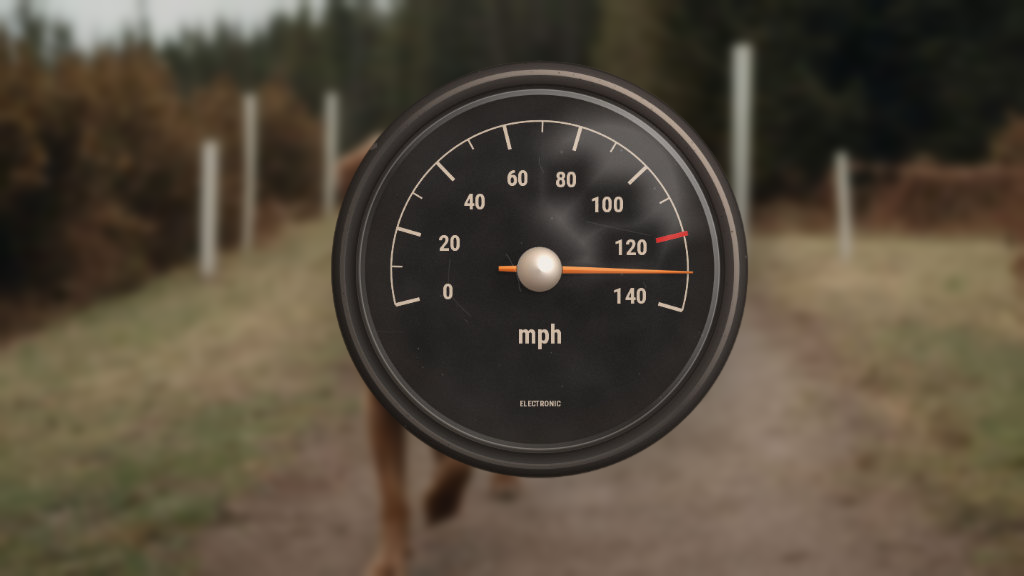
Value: 130; mph
